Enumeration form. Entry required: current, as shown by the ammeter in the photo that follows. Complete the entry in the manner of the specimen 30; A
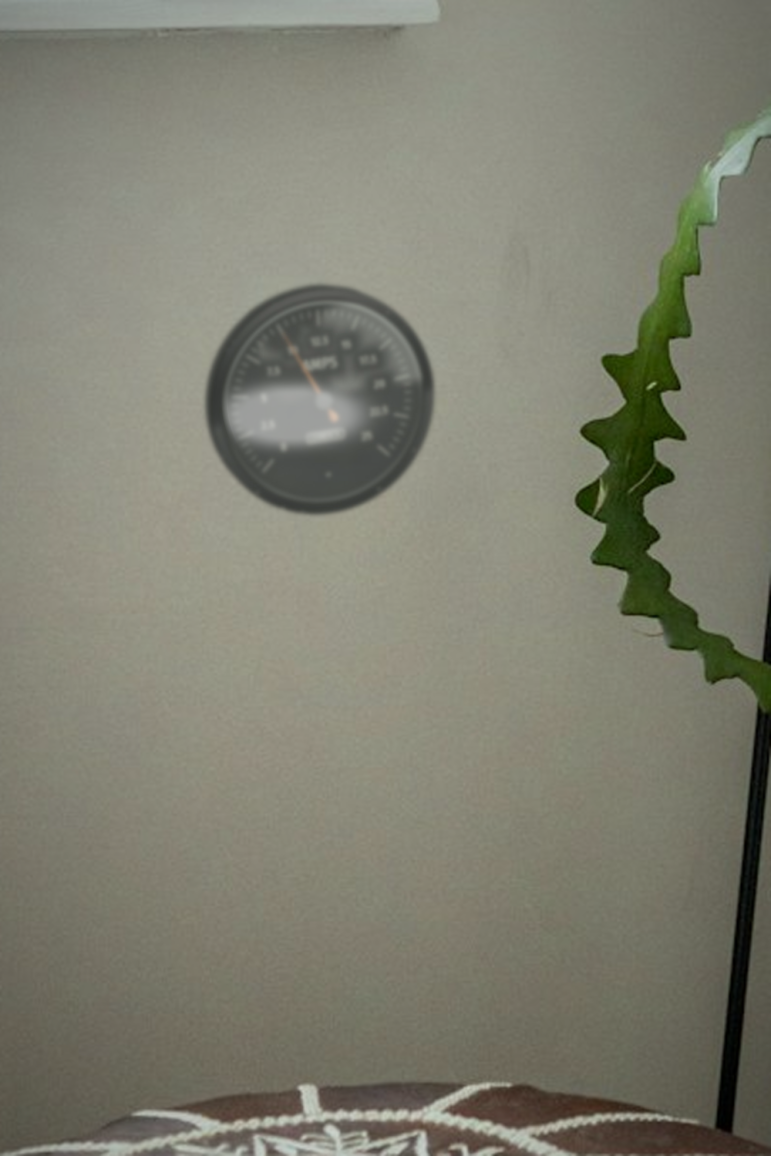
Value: 10; A
